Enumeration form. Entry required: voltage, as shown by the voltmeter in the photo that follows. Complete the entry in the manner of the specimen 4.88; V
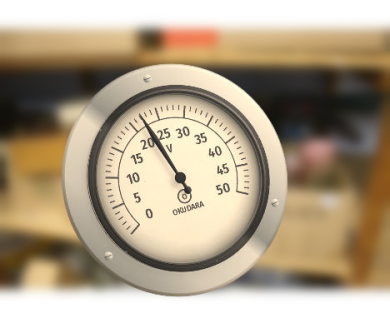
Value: 22; V
